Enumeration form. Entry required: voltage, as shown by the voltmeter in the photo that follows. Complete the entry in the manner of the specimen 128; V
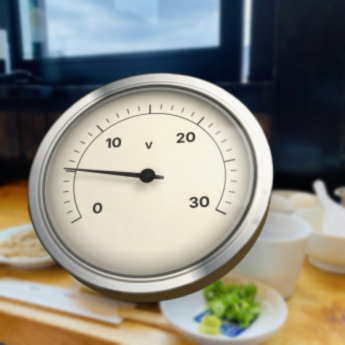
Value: 5; V
